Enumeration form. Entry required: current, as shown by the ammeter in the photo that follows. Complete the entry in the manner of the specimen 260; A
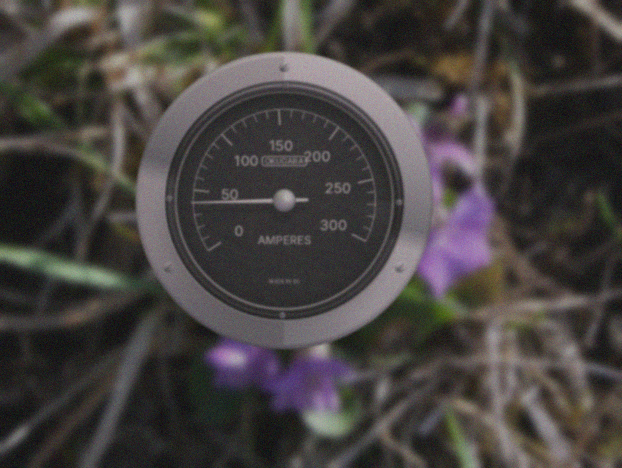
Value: 40; A
